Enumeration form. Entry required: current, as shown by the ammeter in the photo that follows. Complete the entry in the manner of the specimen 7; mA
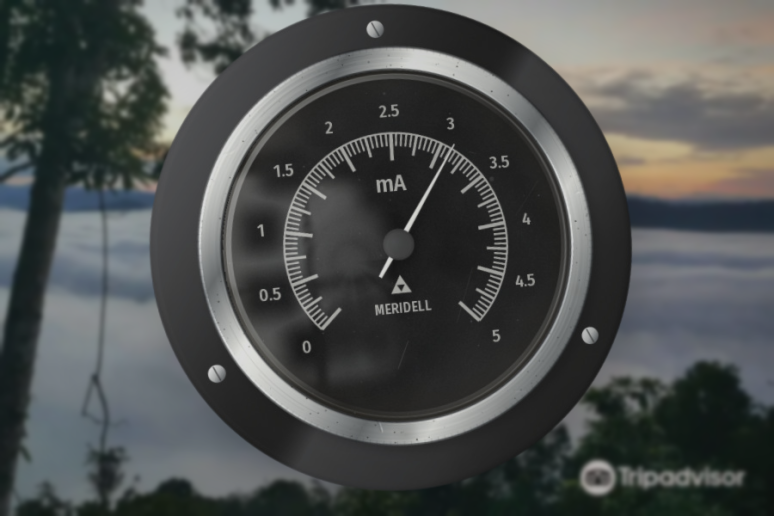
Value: 3.1; mA
